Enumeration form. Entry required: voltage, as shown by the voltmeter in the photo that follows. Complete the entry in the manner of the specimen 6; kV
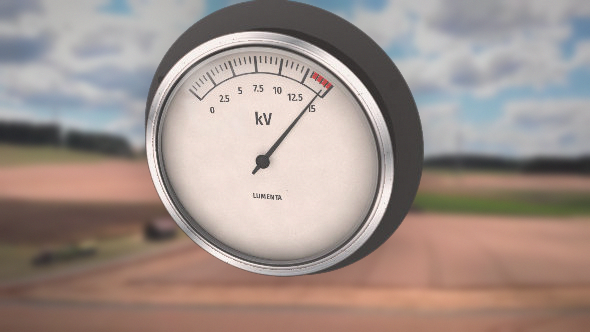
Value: 14.5; kV
